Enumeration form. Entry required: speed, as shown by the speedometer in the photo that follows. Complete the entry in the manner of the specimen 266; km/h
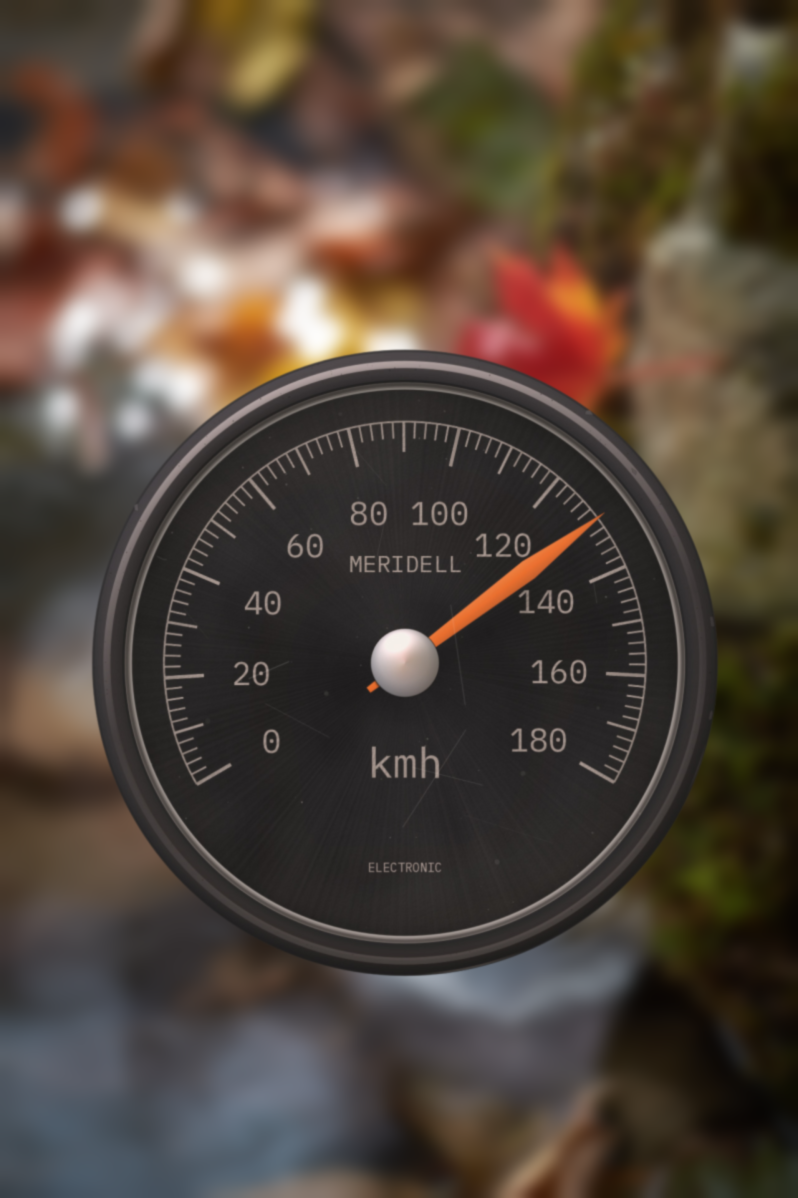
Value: 130; km/h
